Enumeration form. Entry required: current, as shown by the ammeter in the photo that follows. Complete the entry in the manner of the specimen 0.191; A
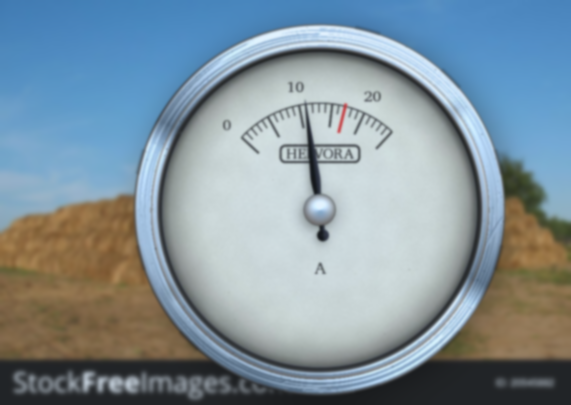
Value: 11; A
